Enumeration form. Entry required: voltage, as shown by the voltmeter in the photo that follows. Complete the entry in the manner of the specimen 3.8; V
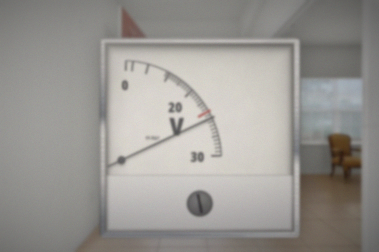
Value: 25; V
